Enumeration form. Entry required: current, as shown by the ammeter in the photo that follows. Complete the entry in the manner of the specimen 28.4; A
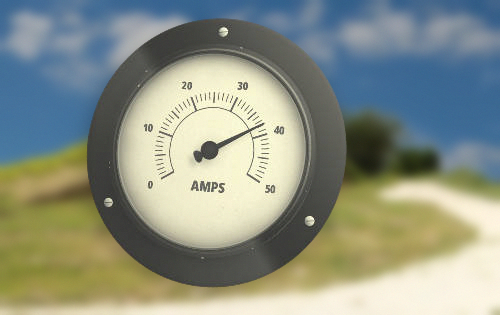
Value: 38; A
